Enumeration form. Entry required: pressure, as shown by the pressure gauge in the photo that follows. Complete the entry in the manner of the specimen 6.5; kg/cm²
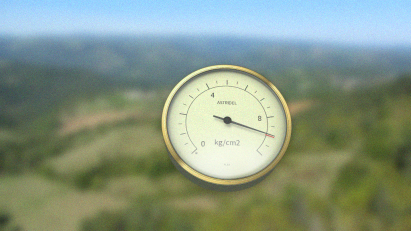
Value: 9; kg/cm²
